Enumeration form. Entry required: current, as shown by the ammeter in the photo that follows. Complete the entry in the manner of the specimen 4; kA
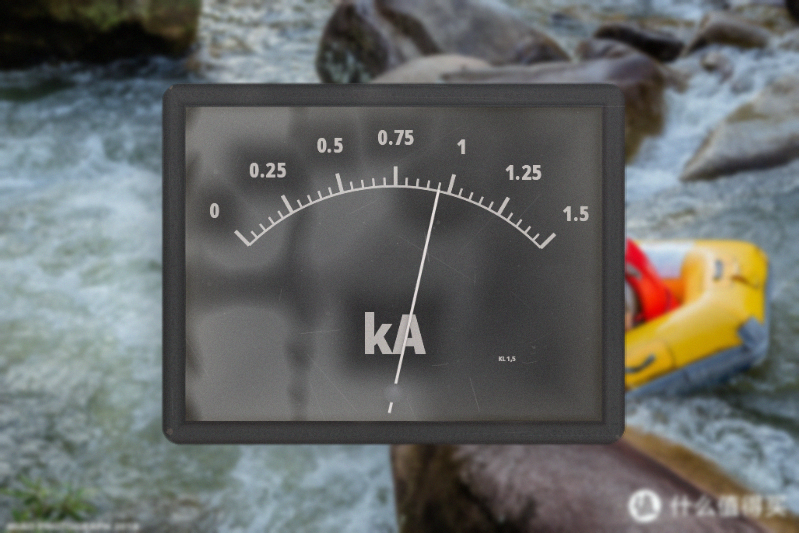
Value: 0.95; kA
